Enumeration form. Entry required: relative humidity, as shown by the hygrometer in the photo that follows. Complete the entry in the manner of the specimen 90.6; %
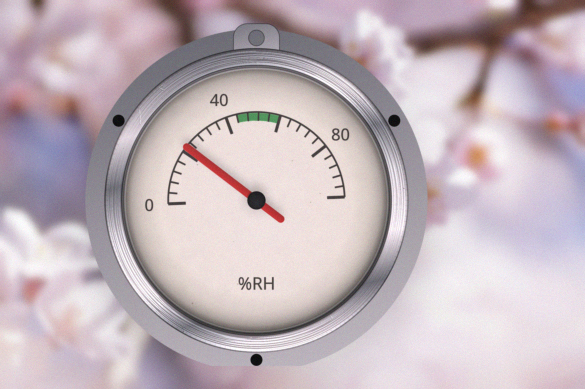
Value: 22; %
